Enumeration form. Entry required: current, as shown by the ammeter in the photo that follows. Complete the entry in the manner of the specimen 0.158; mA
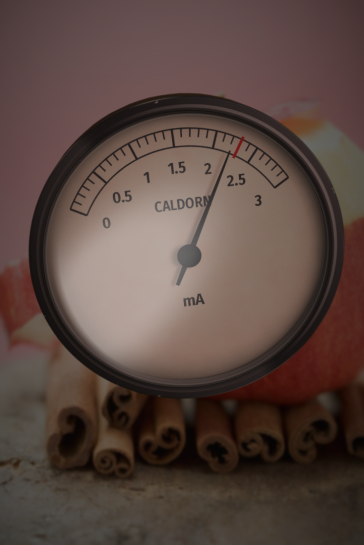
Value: 2.2; mA
